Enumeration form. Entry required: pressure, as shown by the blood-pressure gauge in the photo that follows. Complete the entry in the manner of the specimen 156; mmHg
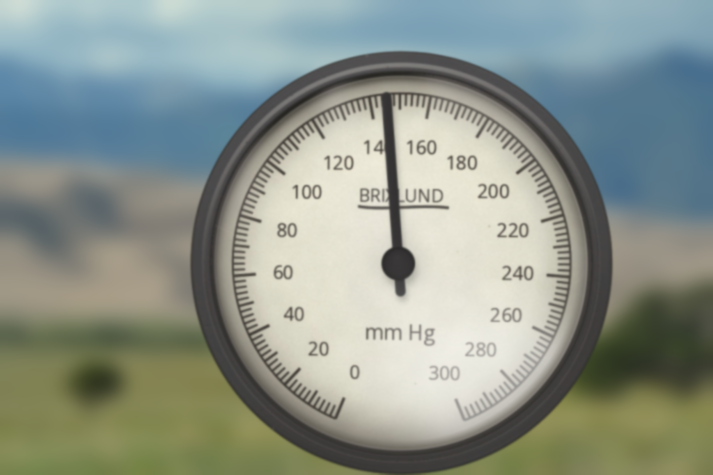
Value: 146; mmHg
